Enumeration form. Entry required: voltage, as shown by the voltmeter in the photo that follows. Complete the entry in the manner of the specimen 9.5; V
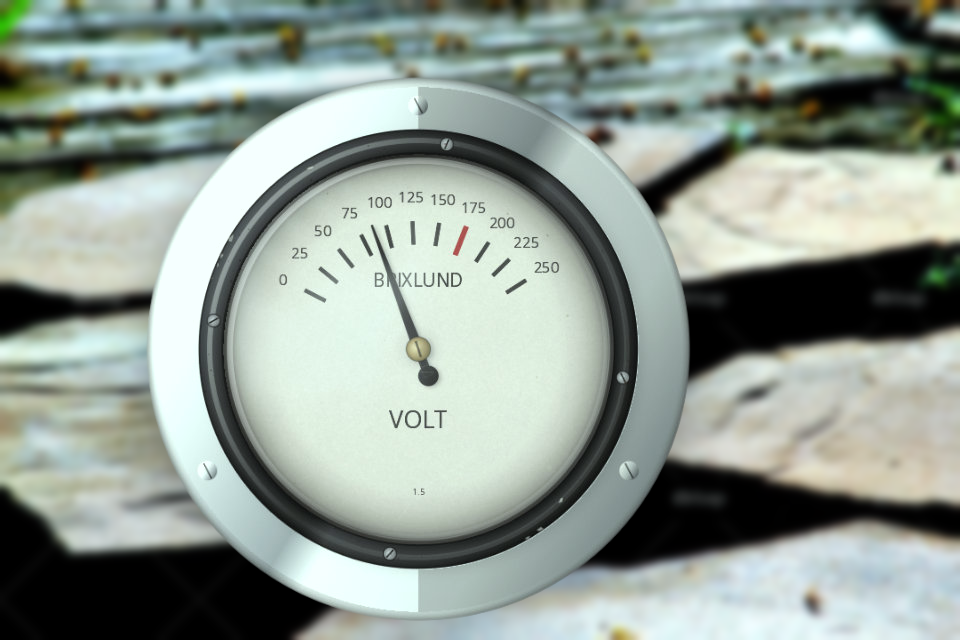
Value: 87.5; V
